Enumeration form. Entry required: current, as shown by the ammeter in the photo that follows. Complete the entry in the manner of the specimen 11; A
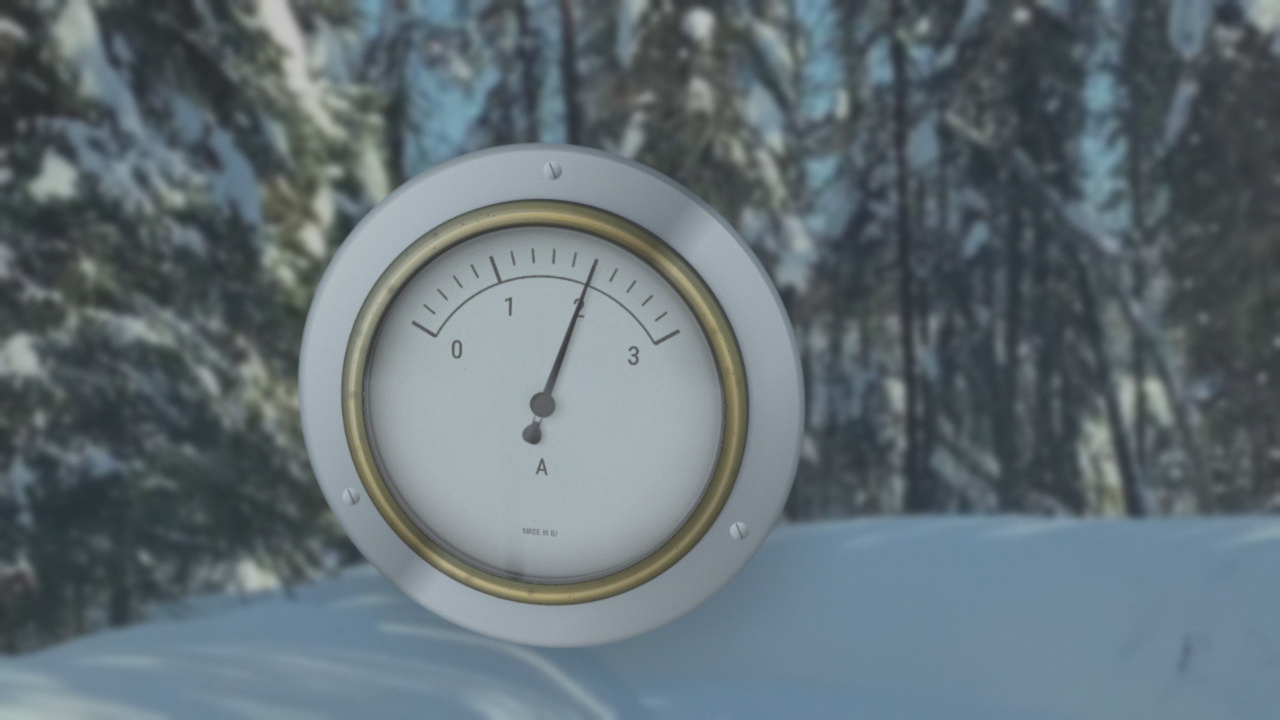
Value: 2; A
